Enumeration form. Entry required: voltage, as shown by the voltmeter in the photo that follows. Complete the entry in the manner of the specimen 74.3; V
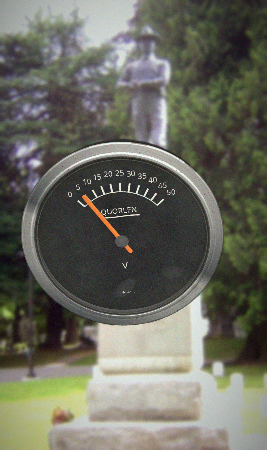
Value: 5; V
